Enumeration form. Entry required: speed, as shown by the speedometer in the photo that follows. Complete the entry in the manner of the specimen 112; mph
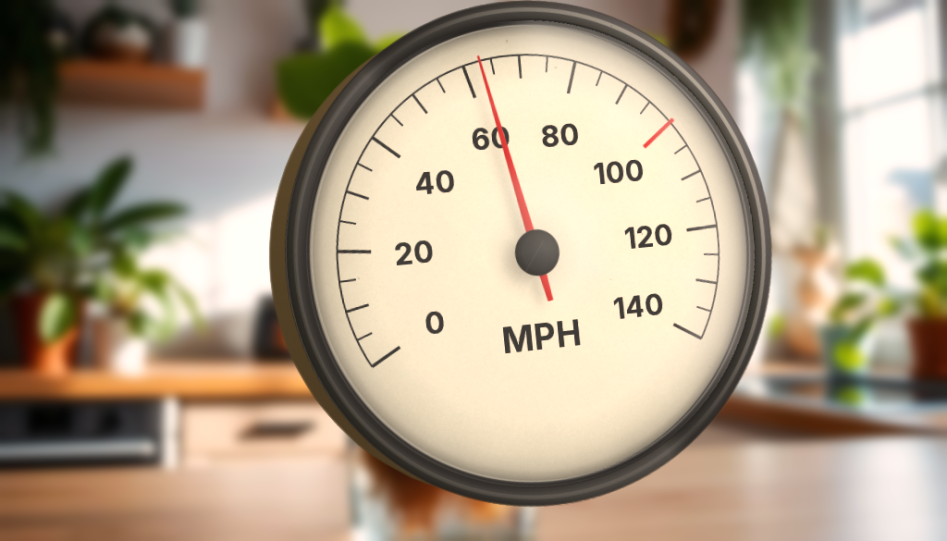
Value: 62.5; mph
